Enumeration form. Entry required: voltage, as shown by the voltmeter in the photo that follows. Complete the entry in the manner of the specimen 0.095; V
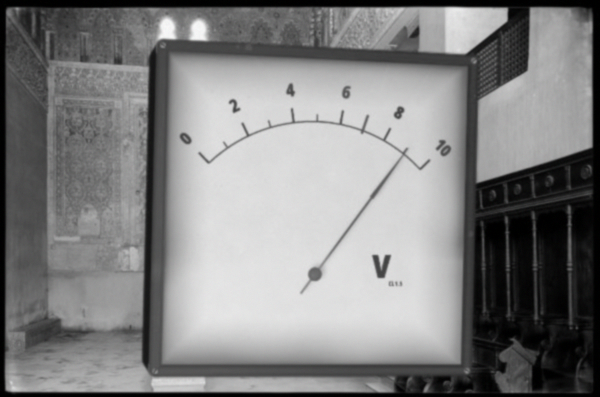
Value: 9; V
